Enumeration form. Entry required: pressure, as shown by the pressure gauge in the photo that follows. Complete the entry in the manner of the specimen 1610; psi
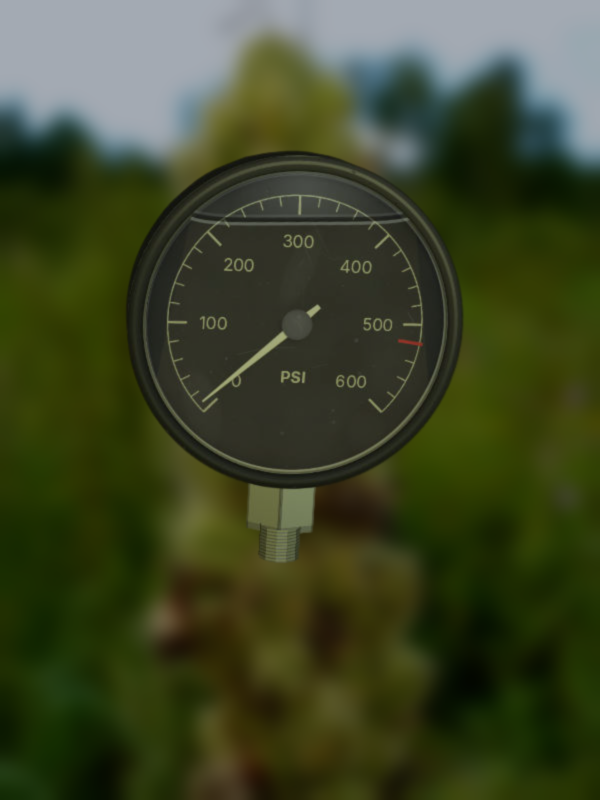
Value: 10; psi
